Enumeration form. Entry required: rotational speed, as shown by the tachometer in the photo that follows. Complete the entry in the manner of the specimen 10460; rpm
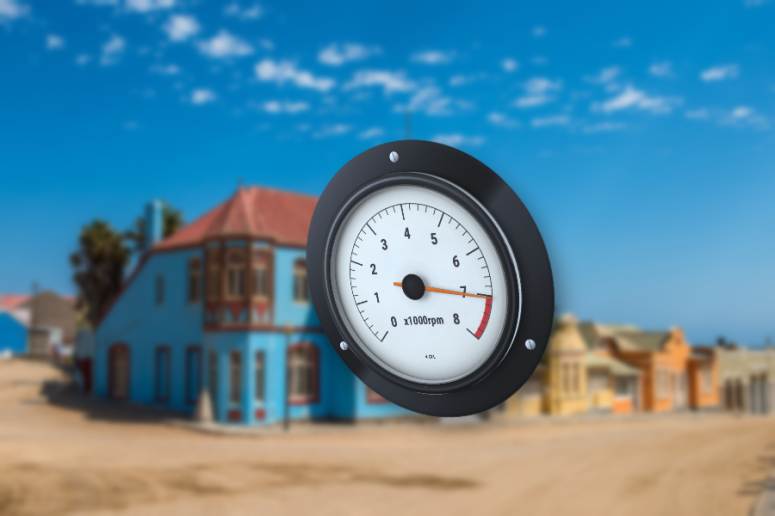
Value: 7000; rpm
